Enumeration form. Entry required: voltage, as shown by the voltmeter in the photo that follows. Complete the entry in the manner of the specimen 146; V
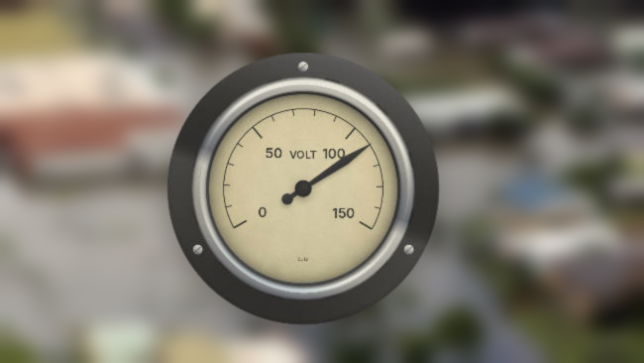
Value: 110; V
